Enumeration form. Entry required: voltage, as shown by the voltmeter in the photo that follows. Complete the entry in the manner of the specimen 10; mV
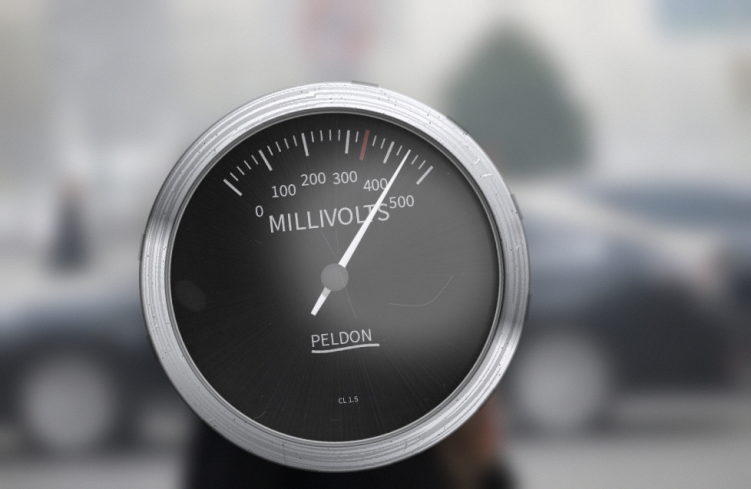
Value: 440; mV
